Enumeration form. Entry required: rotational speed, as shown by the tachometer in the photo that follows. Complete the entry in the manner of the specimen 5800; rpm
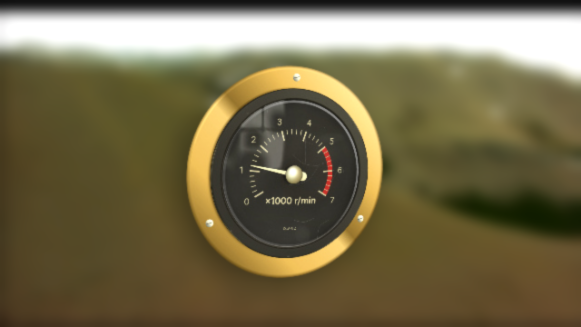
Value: 1200; rpm
